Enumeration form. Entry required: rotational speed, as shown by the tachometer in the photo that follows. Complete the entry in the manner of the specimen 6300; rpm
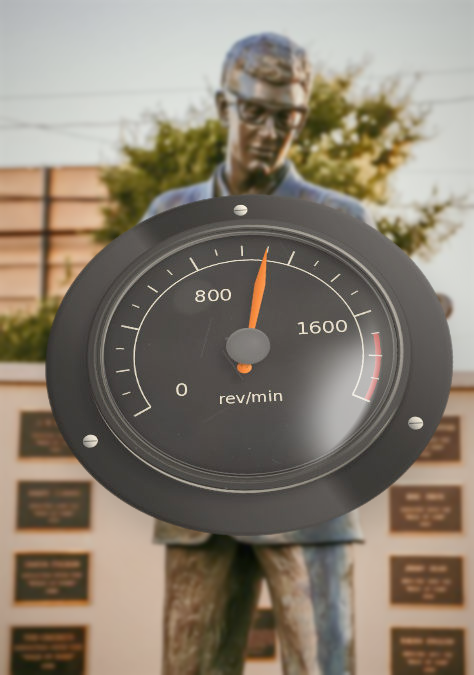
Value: 1100; rpm
